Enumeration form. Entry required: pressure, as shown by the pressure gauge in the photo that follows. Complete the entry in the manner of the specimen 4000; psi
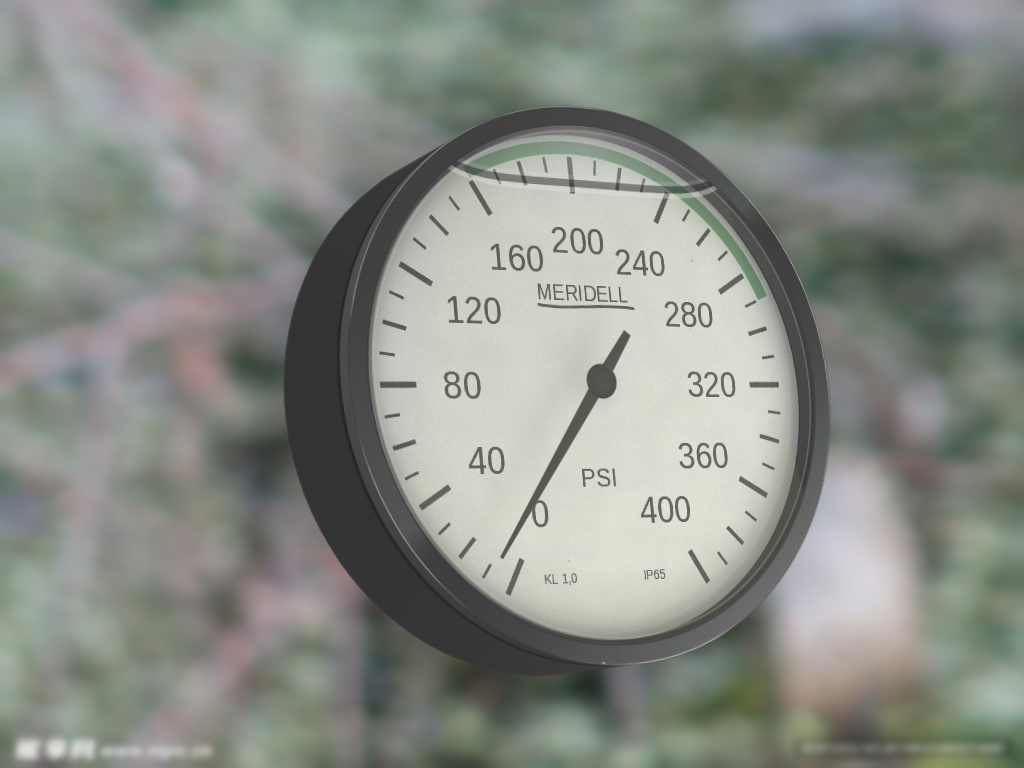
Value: 10; psi
